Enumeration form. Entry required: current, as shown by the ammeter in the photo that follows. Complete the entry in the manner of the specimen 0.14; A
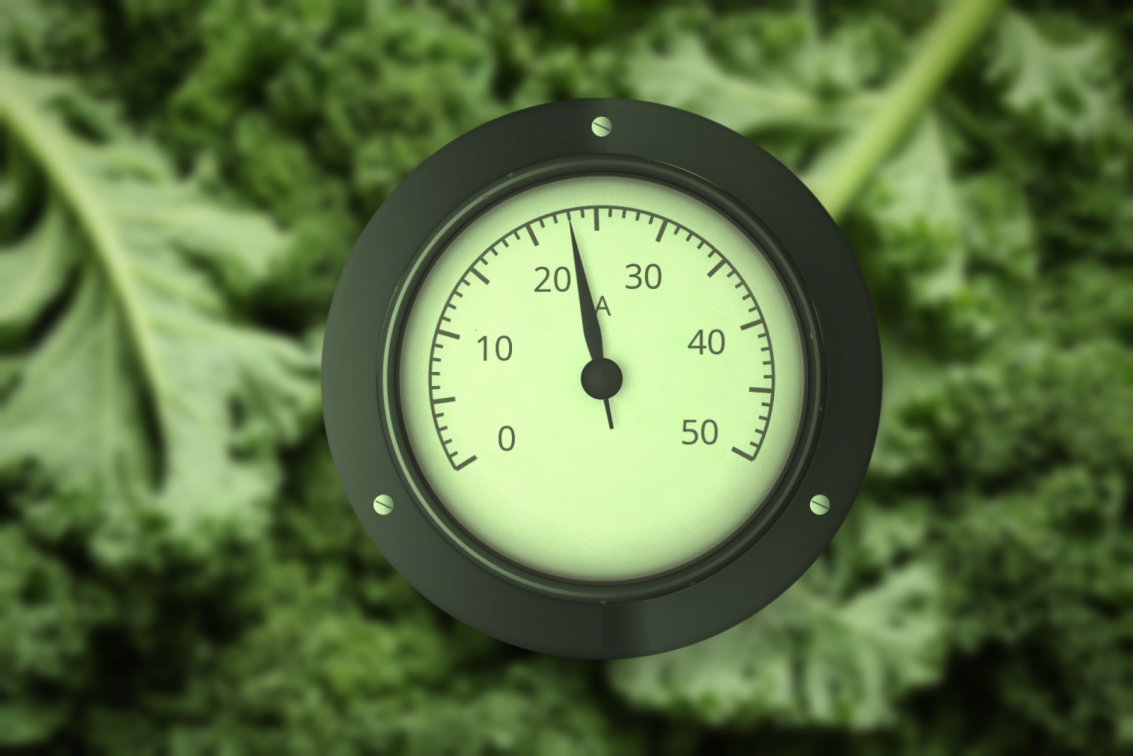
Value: 23; A
